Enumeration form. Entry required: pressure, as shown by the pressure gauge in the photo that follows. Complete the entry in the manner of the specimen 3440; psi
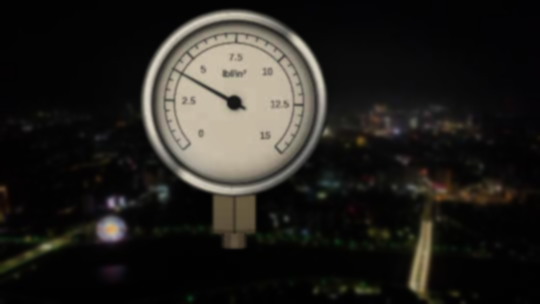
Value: 4; psi
